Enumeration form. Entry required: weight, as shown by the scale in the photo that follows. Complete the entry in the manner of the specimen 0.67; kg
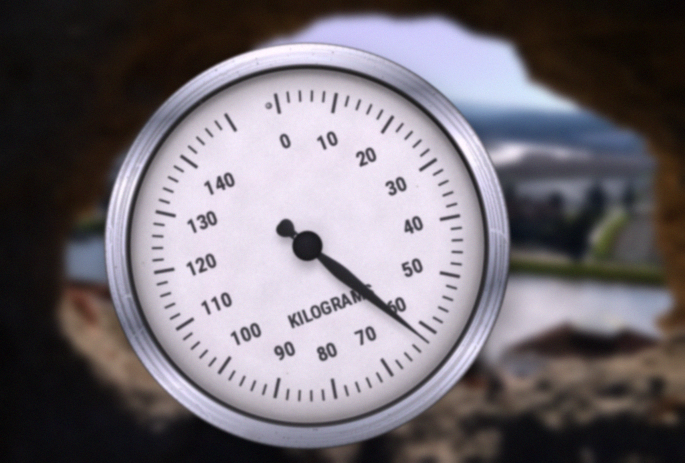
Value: 62; kg
